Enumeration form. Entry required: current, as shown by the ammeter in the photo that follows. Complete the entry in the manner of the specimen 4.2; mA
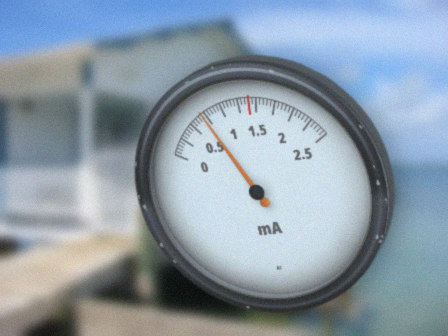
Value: 0.75; mA
